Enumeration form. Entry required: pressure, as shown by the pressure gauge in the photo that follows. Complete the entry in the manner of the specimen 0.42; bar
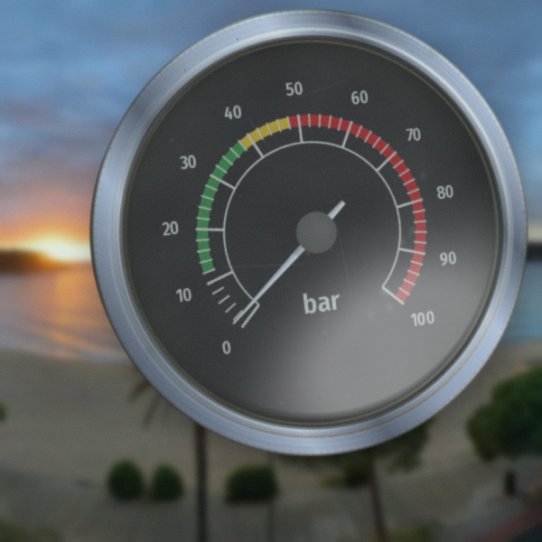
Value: 2; bar
